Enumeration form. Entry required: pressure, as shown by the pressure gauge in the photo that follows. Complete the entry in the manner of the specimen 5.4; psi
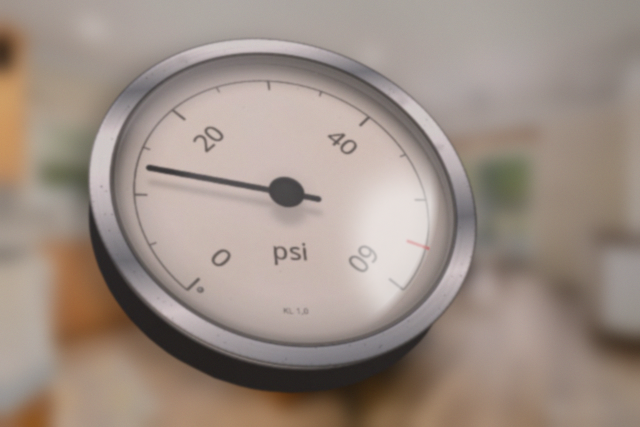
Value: 12.5; psi
